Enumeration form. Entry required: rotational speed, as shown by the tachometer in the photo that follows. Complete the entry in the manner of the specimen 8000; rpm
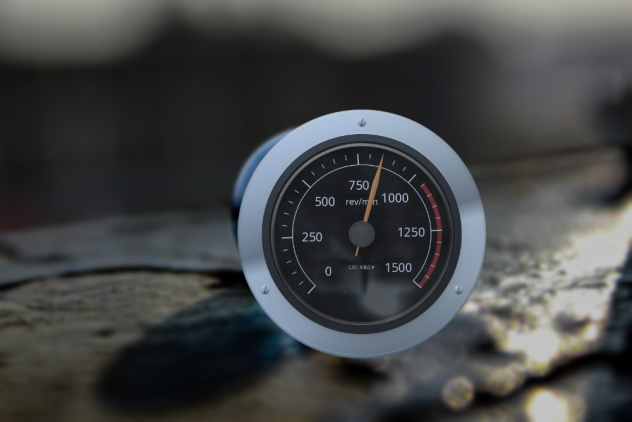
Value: 850; rpm
